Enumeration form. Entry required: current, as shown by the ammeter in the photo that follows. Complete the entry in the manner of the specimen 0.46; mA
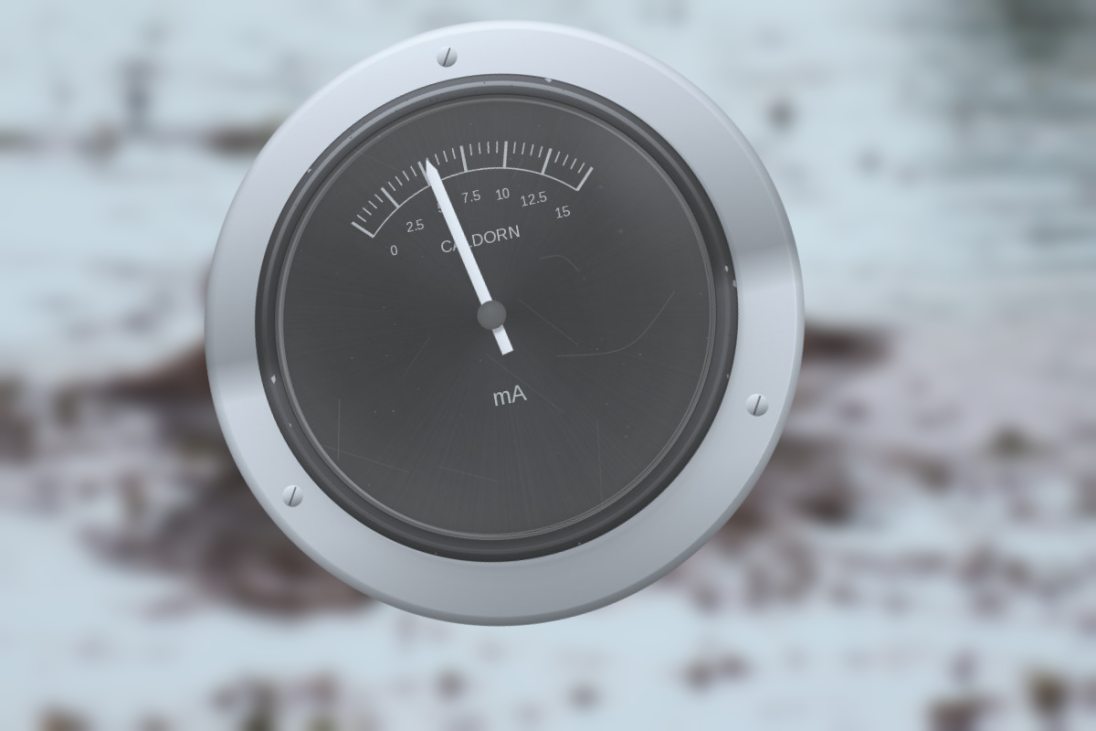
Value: 5.5; mA
